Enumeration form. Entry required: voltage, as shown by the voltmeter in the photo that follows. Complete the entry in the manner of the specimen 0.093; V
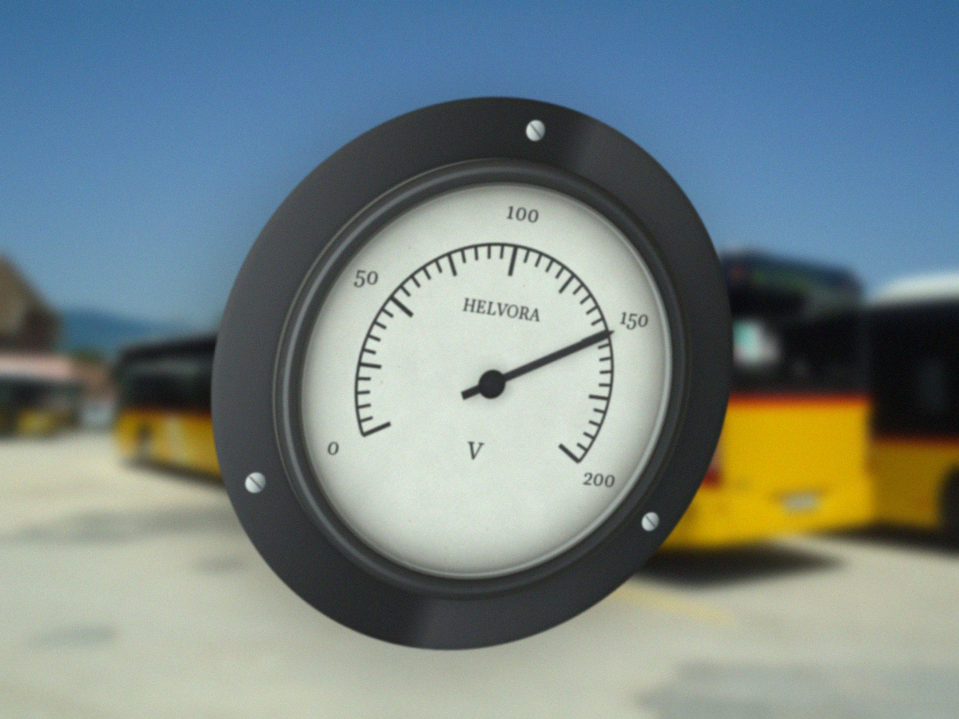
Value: 150; V
